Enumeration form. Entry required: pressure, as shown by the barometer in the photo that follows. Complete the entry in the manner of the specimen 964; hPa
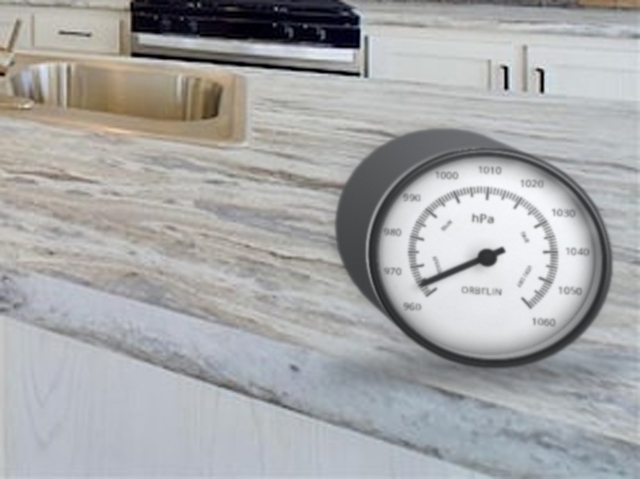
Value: 965; hPa
